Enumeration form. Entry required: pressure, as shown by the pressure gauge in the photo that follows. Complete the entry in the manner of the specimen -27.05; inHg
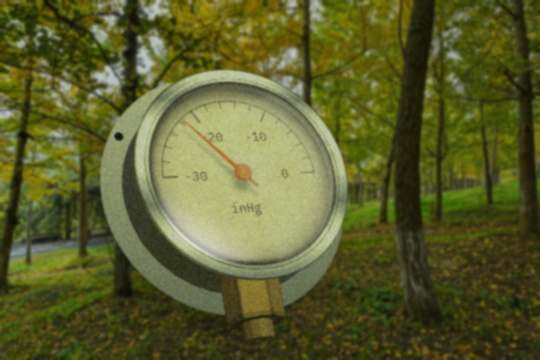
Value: -22; inHg
